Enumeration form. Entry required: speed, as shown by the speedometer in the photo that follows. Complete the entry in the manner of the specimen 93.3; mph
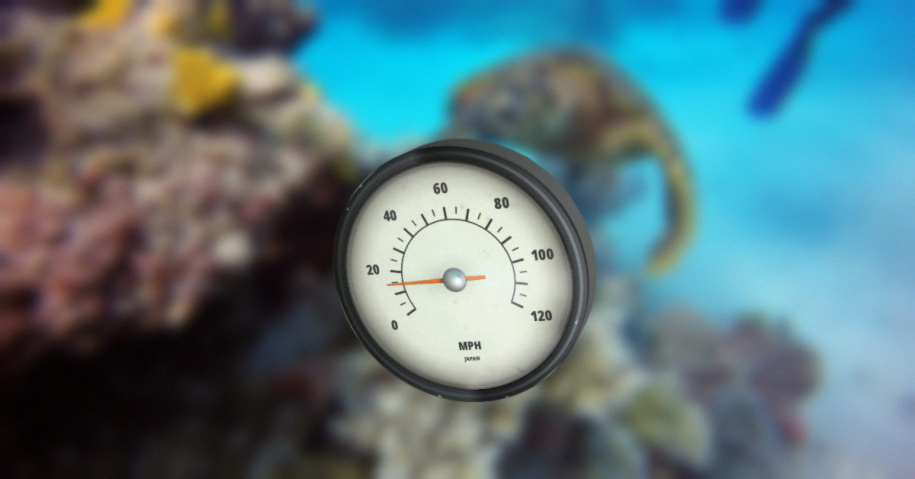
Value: 15; mph
